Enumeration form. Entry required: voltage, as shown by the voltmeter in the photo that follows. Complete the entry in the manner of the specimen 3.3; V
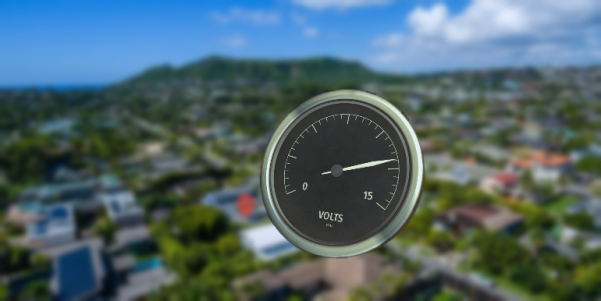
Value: 12; V
